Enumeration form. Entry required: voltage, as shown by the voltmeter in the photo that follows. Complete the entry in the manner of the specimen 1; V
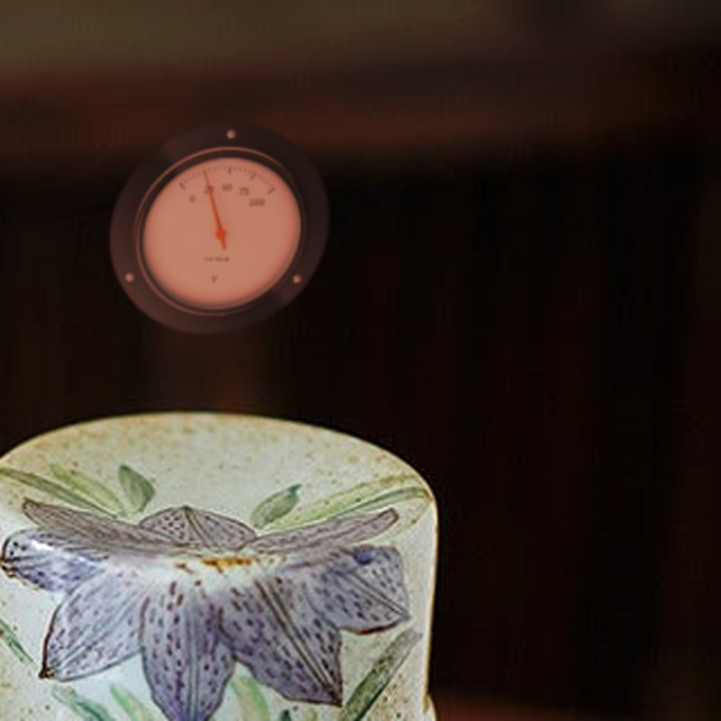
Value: 25; V
